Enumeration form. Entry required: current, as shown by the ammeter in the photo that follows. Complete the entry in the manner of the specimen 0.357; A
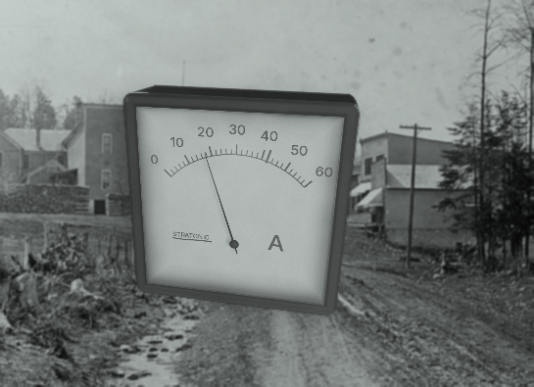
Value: 18; A
